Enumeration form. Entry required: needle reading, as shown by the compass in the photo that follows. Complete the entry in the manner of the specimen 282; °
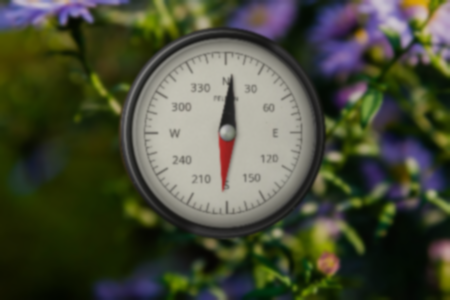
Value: 185; °
